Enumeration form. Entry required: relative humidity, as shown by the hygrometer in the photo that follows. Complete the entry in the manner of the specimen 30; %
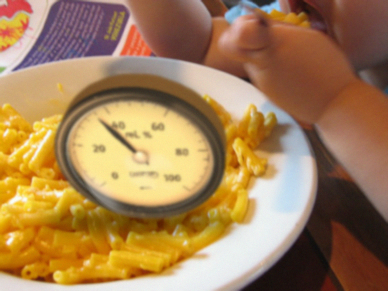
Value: 36; %
